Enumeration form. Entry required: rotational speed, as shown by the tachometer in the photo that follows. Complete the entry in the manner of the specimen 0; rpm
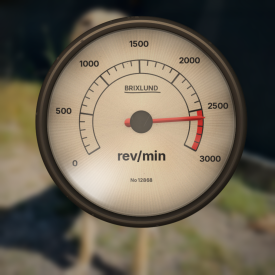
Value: 2600; rpm
